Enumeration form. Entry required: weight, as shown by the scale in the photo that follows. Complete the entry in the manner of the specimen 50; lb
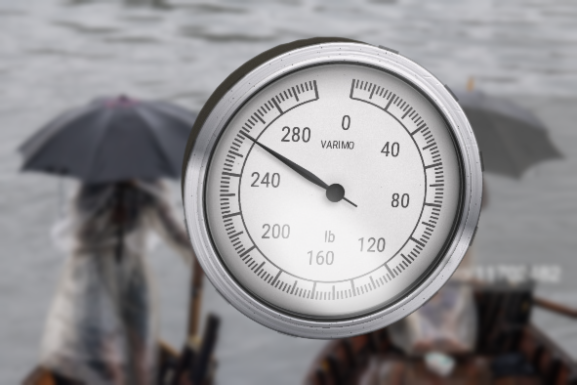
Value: 260; lb
